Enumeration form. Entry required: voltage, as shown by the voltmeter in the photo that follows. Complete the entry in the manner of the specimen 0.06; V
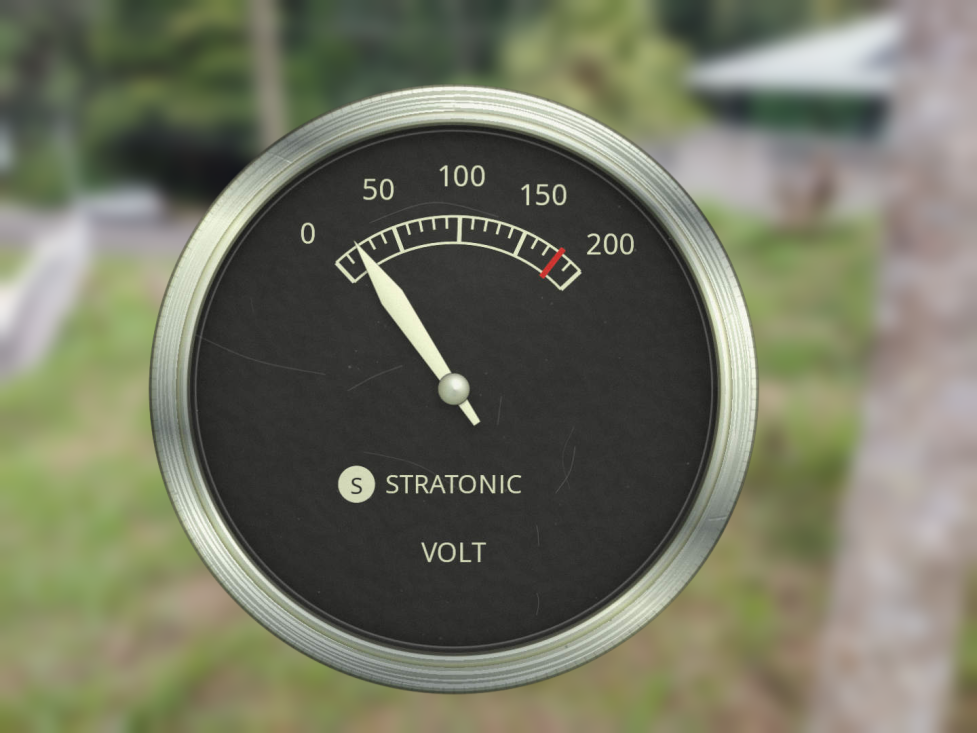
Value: 20; V
